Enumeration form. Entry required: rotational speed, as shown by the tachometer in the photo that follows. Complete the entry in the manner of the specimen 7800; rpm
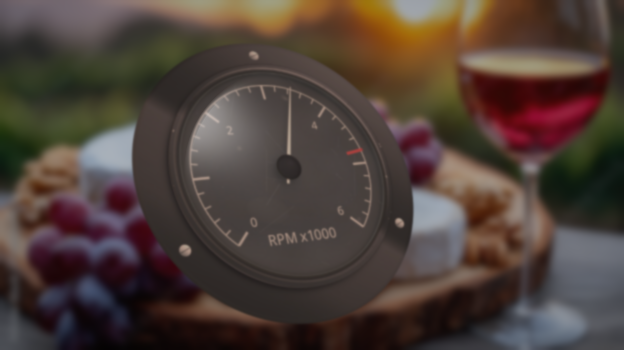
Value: 3400; rpm
